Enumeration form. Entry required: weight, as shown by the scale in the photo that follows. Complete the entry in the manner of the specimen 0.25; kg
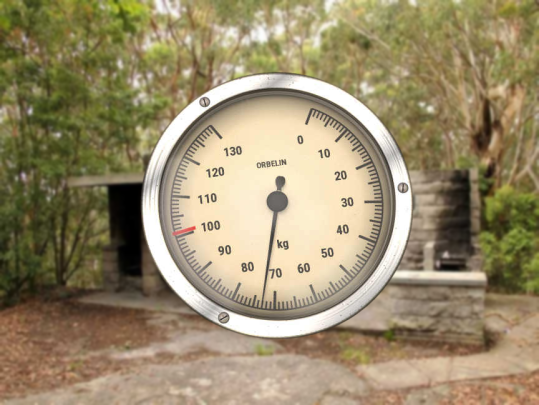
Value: 73; kg
